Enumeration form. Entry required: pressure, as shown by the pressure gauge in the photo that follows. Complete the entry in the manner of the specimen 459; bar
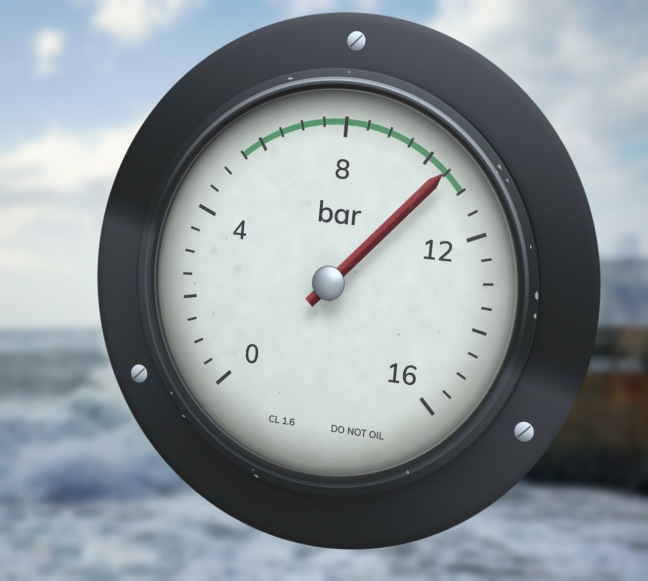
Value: 10.5; bar
